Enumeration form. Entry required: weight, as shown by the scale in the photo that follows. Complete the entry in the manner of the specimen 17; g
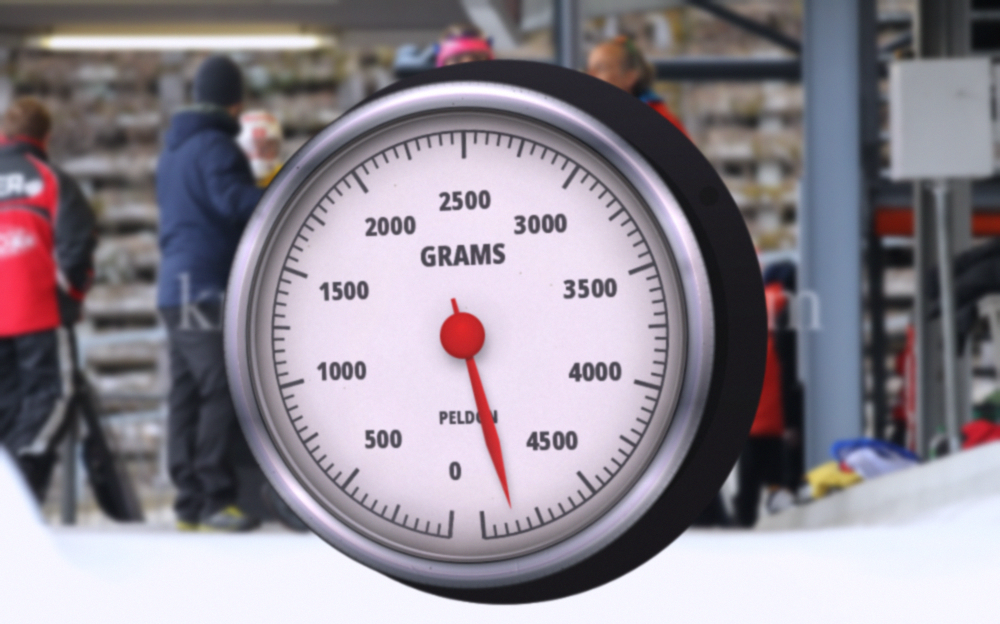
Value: 4850; g
